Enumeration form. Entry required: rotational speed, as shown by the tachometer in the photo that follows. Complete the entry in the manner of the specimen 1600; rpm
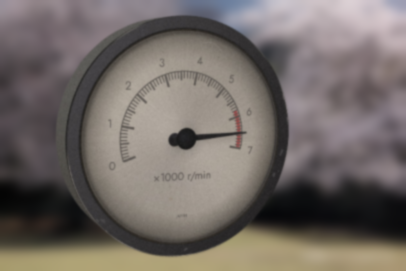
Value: 6500; rpm
